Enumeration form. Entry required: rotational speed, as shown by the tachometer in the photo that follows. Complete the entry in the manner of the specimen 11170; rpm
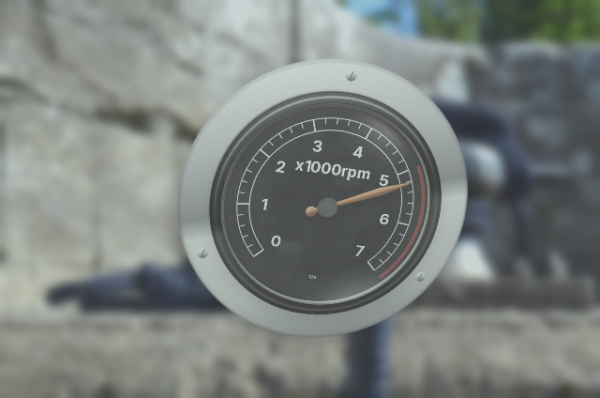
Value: 5200; rpm
